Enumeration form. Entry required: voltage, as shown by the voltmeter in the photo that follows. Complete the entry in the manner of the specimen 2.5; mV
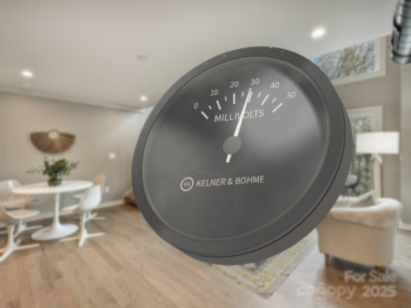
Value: 30; mV
